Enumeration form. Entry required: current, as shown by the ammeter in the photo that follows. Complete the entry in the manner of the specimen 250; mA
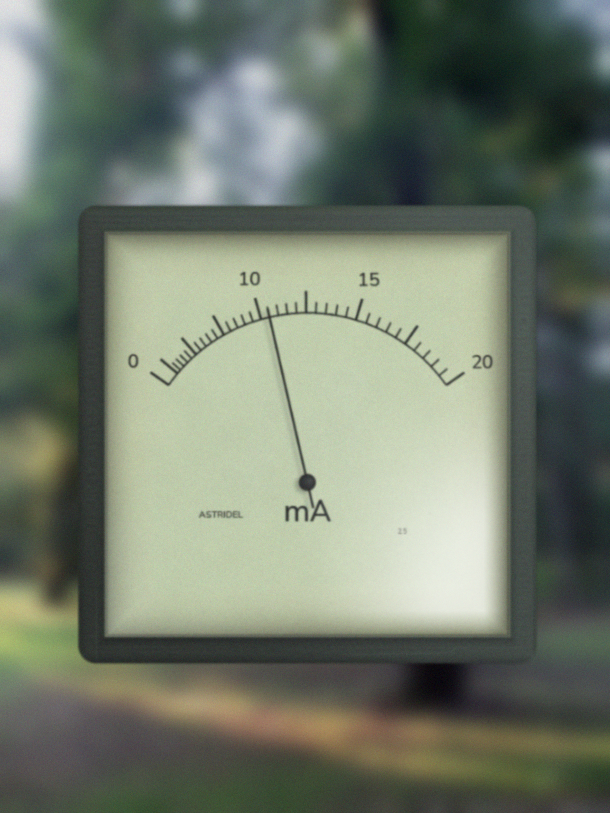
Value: 10.5; mA
